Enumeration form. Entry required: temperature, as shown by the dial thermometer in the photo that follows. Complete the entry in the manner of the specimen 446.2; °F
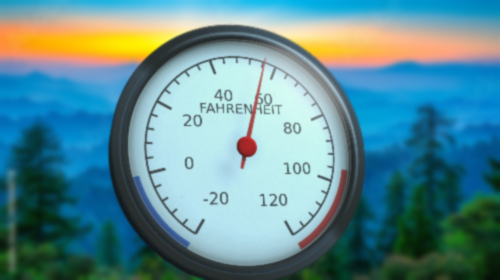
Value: 56; °F
